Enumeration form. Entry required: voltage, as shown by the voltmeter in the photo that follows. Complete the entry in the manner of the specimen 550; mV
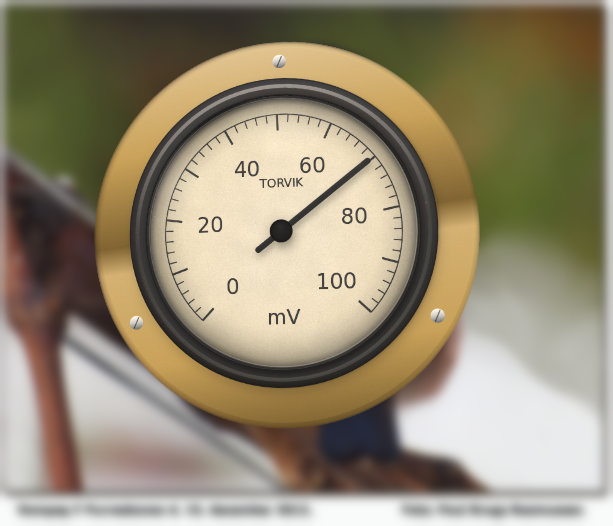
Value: 70; mV
